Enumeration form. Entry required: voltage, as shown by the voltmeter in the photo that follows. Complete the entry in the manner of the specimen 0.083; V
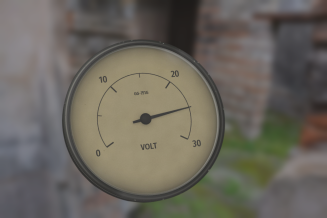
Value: 25; V
